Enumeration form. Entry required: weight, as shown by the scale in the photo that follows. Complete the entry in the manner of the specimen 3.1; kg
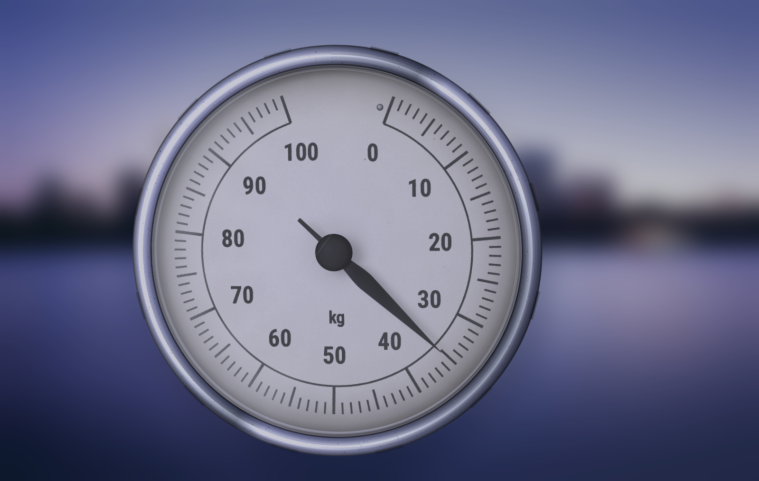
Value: 35; kg
